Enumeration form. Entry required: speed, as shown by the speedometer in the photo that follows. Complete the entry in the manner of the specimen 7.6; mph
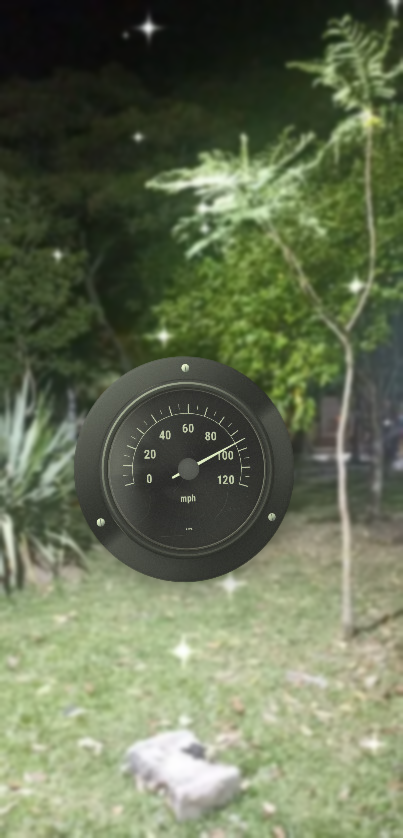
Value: 95; mph
